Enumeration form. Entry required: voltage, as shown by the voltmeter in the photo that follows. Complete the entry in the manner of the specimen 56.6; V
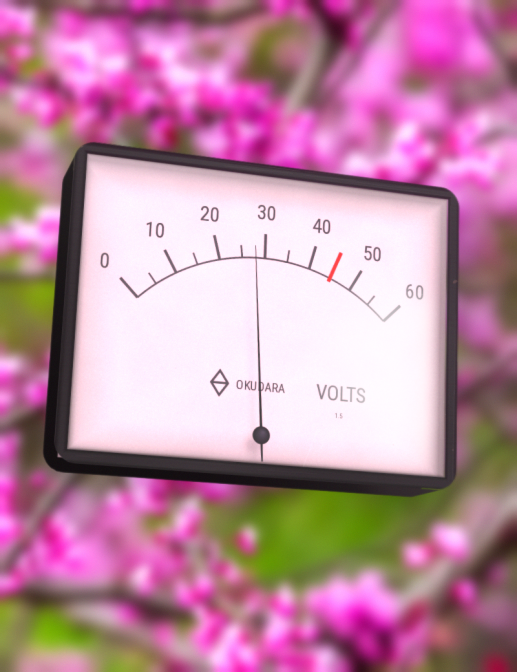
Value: 27.5; V
